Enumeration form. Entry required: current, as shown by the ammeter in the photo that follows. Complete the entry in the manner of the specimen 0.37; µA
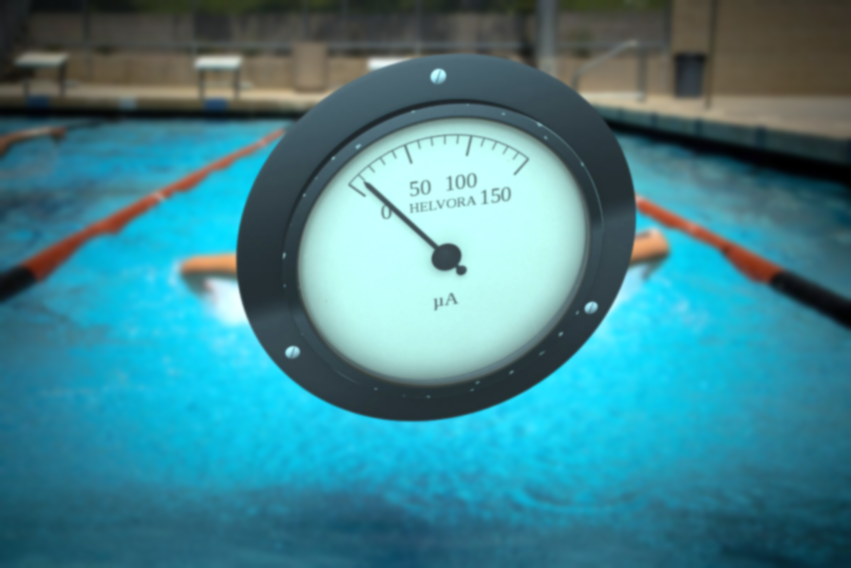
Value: 10; µA
